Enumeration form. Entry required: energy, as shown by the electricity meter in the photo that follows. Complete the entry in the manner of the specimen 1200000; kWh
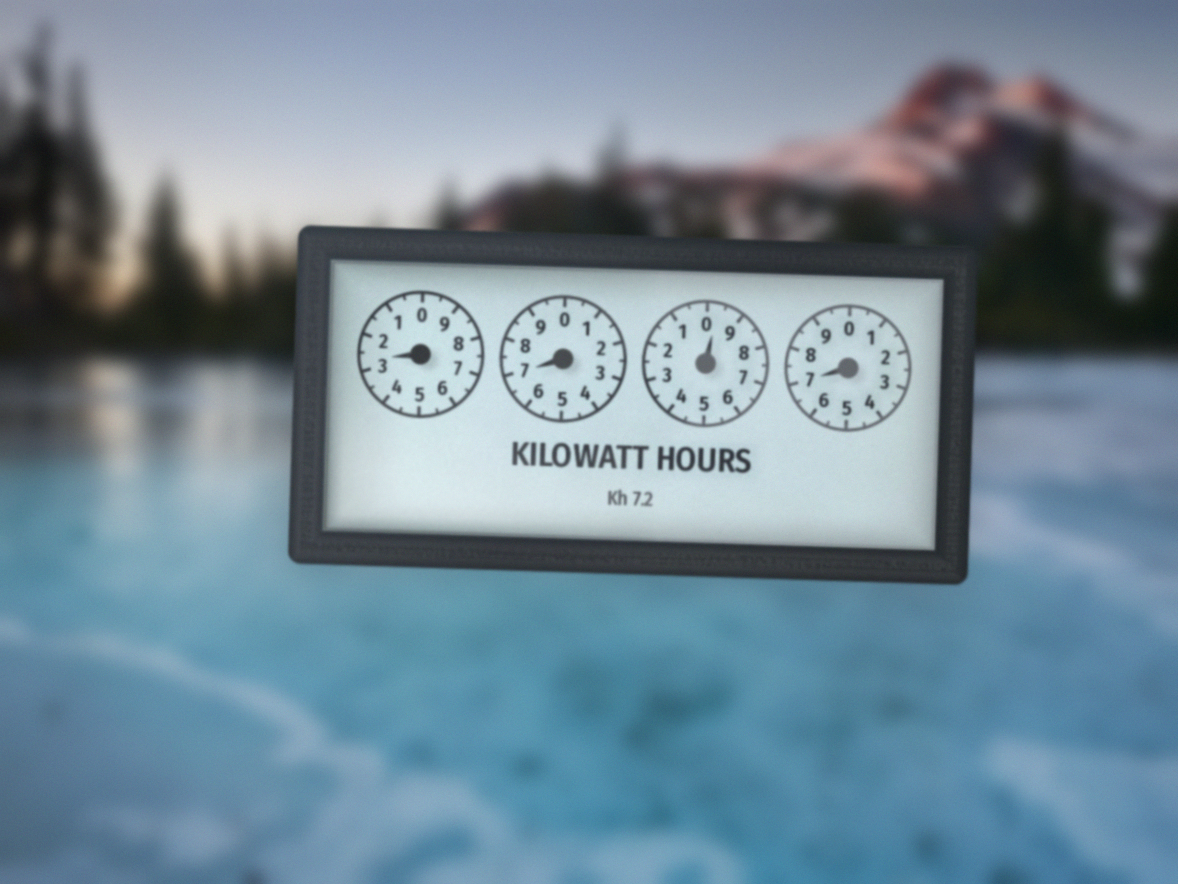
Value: 2697; kWh
